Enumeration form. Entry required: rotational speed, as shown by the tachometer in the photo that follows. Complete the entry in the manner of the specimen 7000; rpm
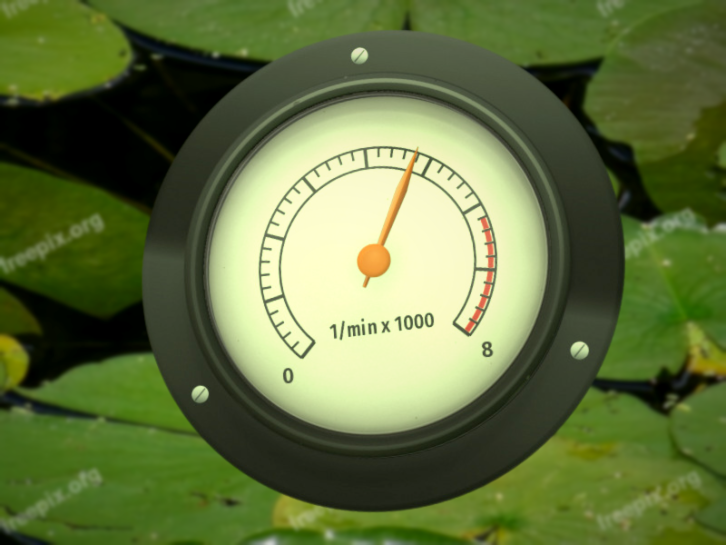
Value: 4800; rpm
